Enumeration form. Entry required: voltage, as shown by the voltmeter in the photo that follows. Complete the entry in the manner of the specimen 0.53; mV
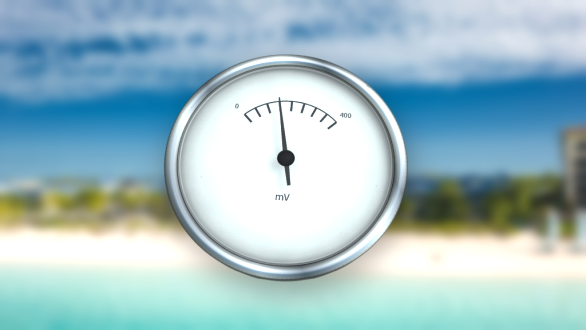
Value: 150; mV
